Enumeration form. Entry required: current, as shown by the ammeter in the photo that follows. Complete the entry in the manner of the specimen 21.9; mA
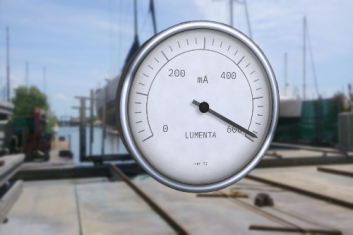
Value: 590; mA
